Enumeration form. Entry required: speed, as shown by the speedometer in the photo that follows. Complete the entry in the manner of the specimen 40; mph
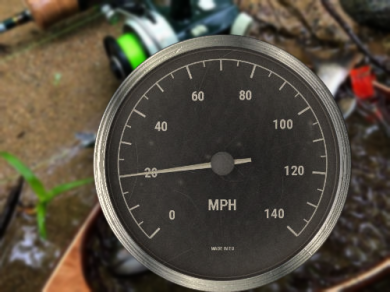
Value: 20; mph
